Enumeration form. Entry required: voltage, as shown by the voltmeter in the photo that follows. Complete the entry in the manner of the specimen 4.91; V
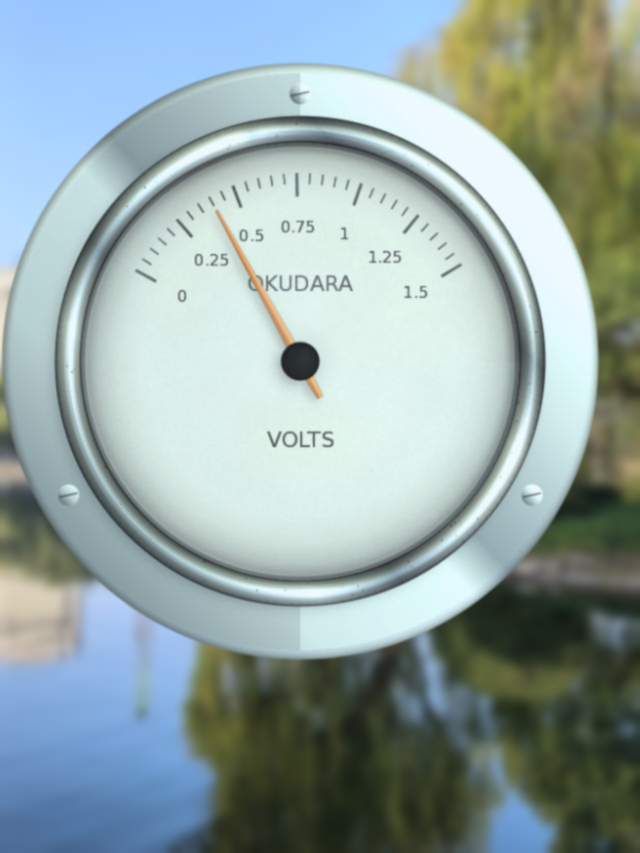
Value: 0.4; V
